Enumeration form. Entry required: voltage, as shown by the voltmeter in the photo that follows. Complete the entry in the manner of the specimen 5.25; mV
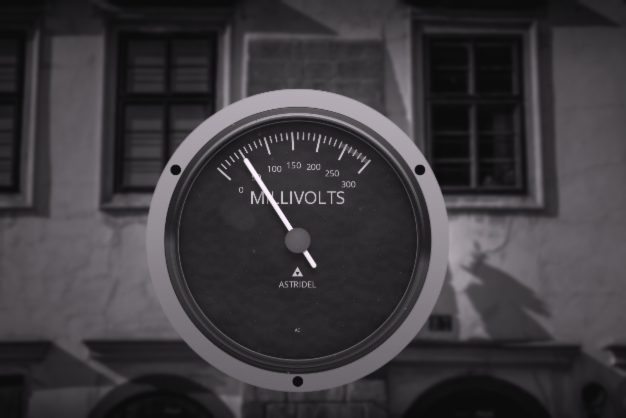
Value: 50; mV
